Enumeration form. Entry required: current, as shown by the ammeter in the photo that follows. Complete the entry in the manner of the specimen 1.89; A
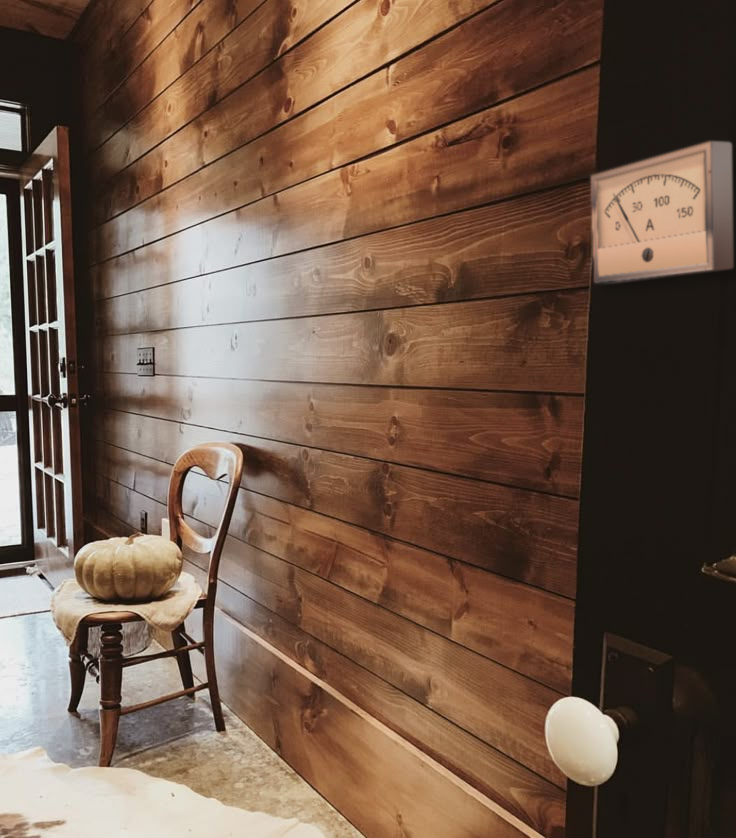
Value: 25; A
